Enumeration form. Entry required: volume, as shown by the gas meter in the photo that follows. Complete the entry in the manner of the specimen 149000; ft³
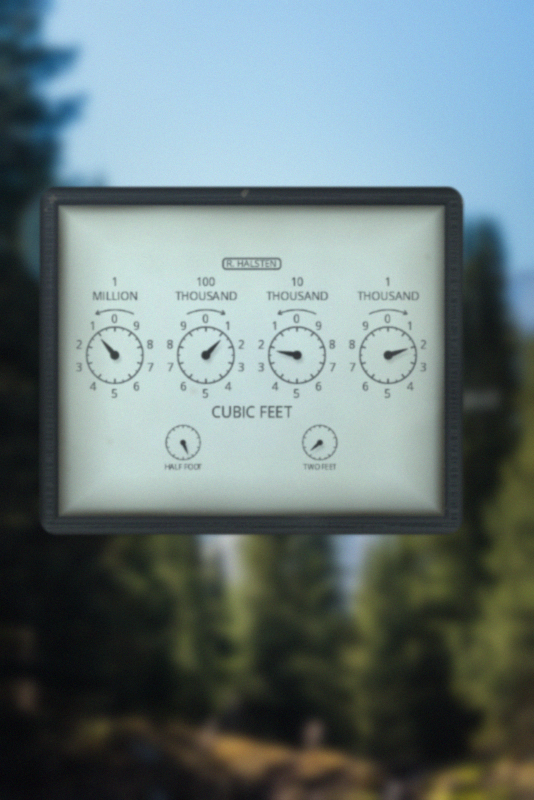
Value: 112200; ft³
